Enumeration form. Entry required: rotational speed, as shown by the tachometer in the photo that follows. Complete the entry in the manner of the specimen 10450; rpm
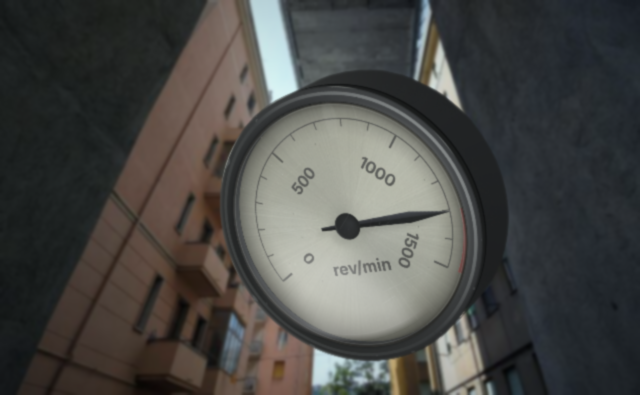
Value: 1300; rpm
